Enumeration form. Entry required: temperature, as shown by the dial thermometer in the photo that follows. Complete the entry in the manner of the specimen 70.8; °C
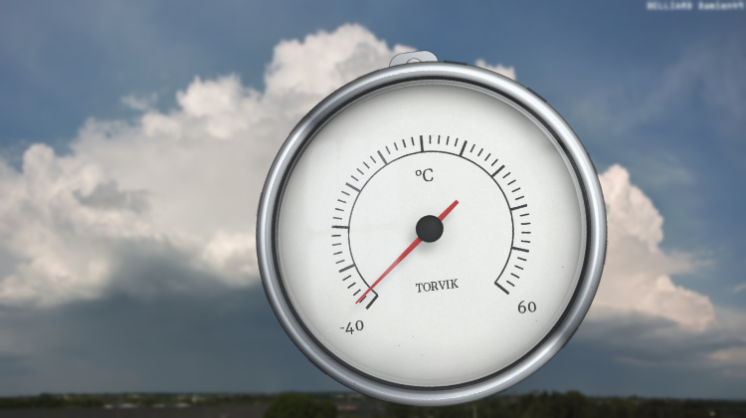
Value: -38; °C
